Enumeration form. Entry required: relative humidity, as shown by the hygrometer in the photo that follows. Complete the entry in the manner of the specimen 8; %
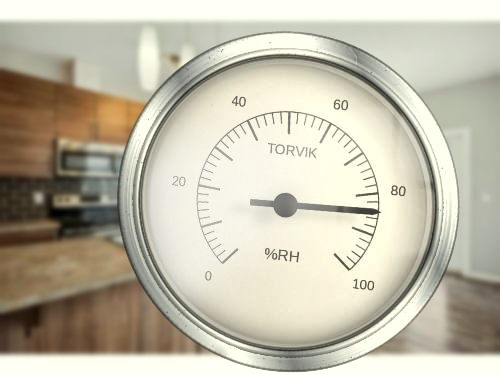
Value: 84; %
